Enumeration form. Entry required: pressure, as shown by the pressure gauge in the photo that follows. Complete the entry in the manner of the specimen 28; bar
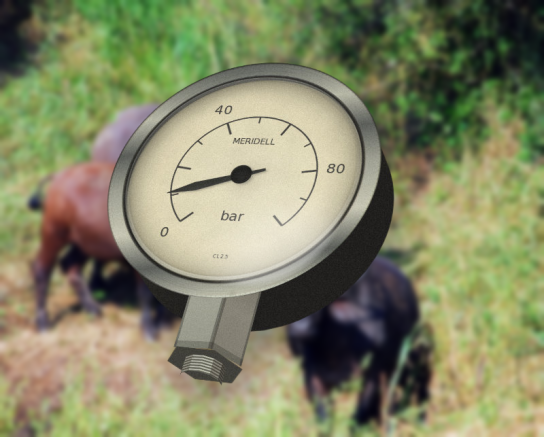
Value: 10; bar
